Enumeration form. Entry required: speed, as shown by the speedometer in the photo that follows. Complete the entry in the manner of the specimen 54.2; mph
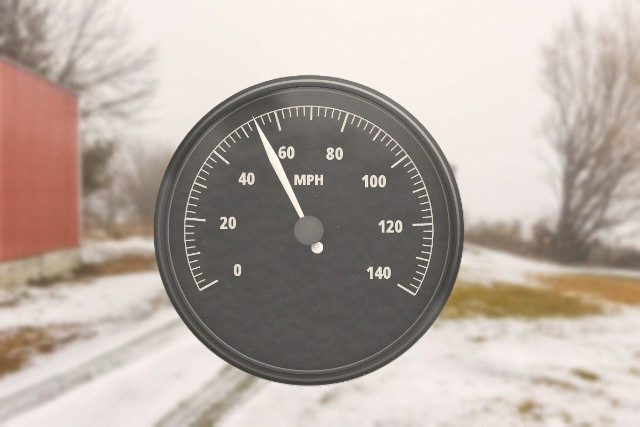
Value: 54; mph
